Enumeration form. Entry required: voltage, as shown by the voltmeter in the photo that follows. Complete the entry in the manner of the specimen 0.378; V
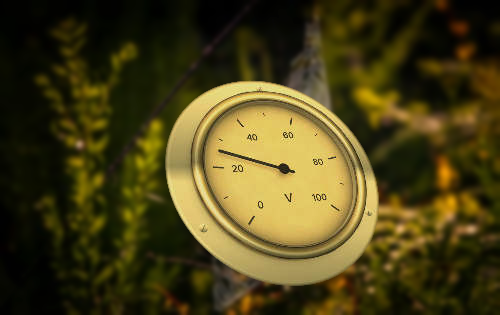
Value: 25; V
